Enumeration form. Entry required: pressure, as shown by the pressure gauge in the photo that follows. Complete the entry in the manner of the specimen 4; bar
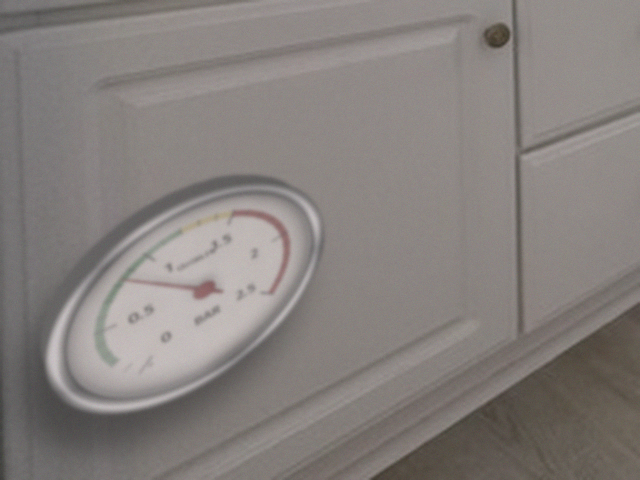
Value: 0.85; bar
